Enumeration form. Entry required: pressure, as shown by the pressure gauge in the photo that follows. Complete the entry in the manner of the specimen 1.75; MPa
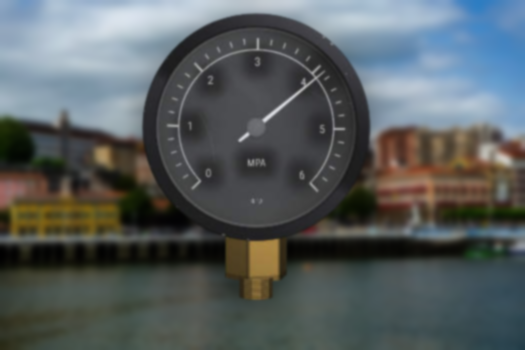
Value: 4.1; MPa
